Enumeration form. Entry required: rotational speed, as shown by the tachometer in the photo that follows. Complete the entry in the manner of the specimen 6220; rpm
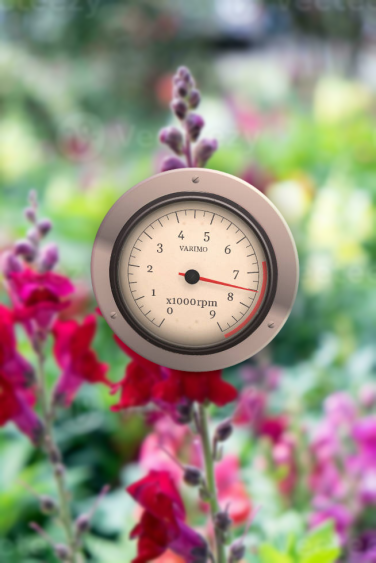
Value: 7500; rpm
